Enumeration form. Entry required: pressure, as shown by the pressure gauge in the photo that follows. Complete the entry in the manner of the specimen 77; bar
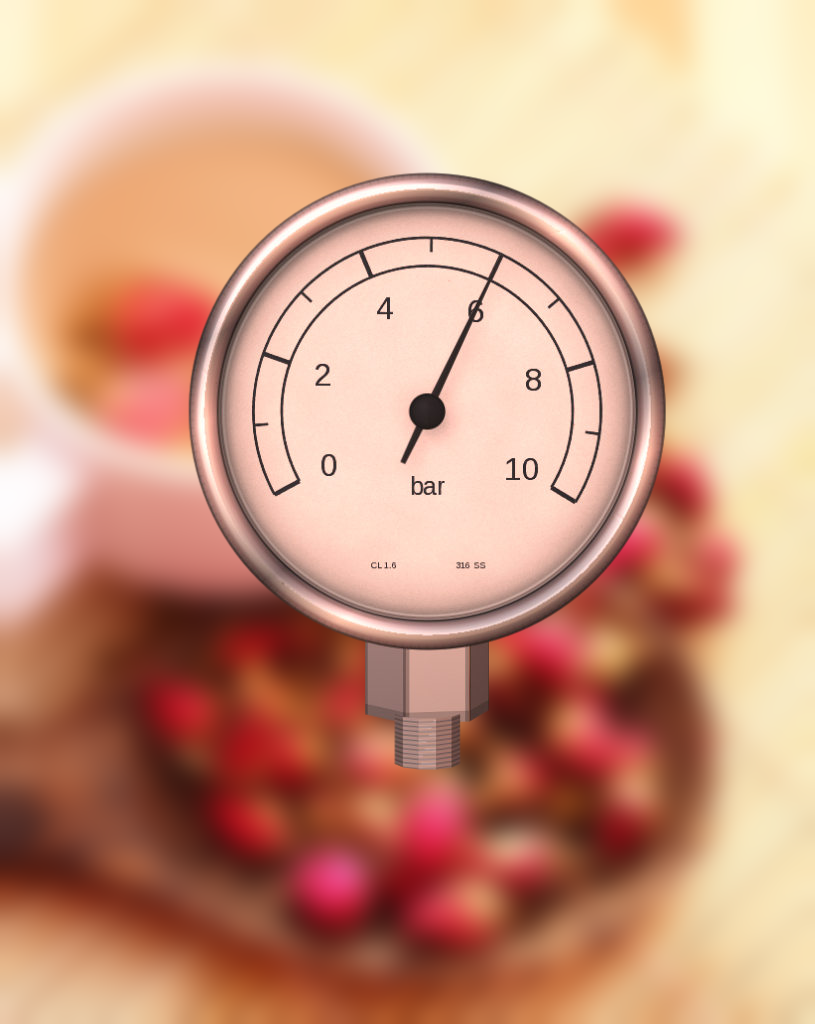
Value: 6; bar
